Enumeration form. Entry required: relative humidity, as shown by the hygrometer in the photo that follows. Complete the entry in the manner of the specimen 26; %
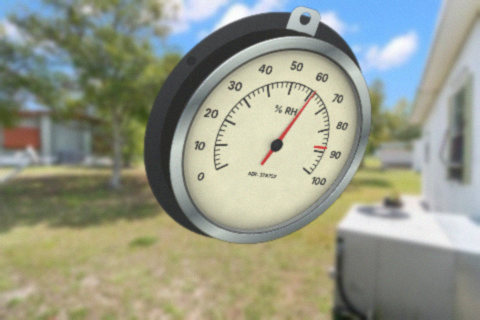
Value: 60; %
